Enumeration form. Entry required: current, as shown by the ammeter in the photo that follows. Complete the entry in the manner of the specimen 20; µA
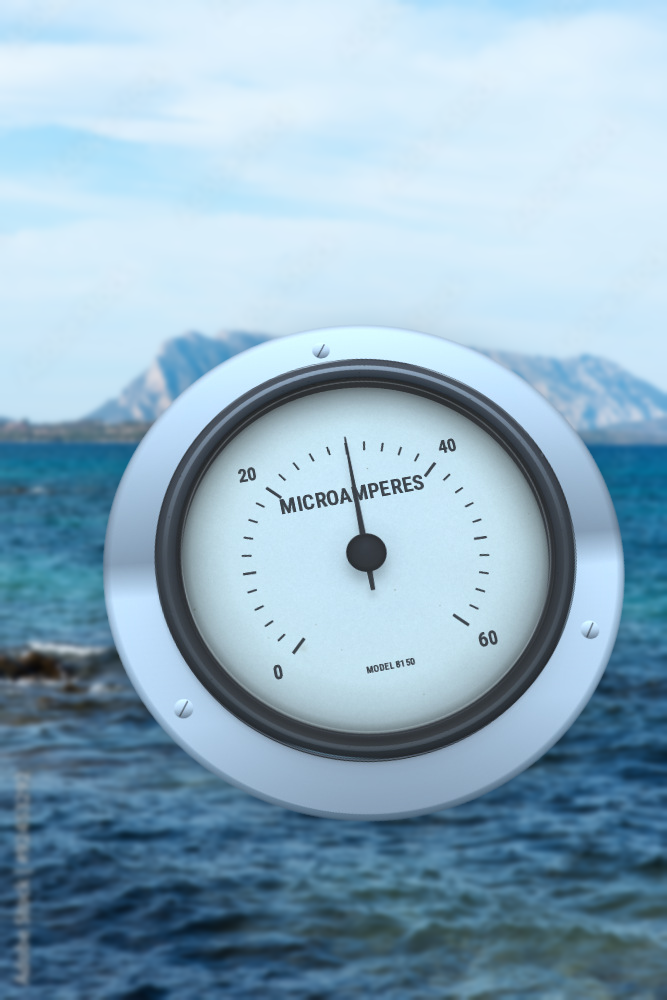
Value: 30; µA
